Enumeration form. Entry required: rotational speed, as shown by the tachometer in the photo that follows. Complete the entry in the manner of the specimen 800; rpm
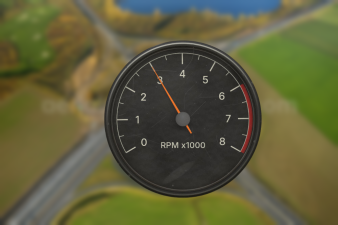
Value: 3000; rpm
